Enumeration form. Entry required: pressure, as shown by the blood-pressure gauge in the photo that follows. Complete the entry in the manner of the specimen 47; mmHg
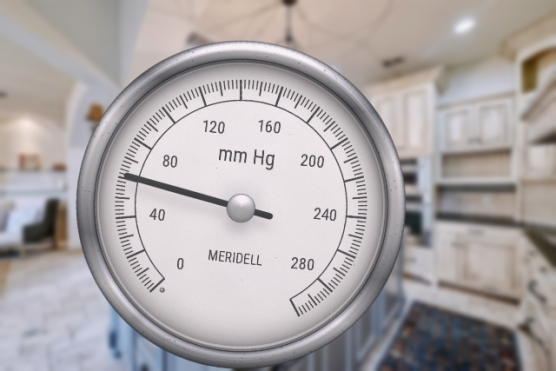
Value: 62; mmHg
